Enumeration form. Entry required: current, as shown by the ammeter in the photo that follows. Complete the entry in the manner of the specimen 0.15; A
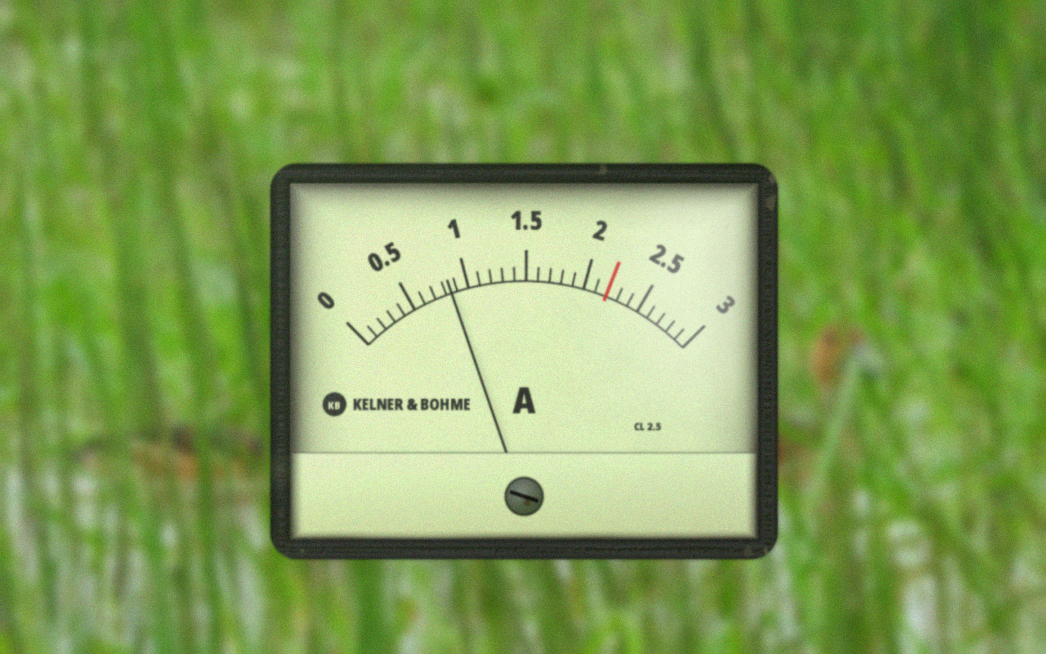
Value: 0.85; A
